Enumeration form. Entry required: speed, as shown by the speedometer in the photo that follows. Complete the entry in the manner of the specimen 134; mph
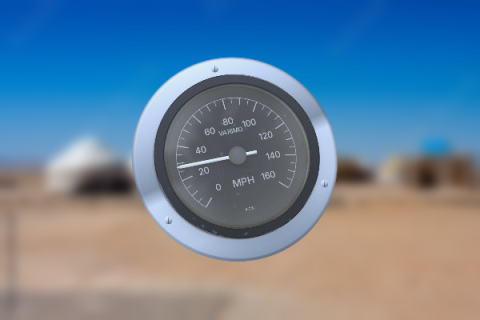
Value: 27.5; mph
